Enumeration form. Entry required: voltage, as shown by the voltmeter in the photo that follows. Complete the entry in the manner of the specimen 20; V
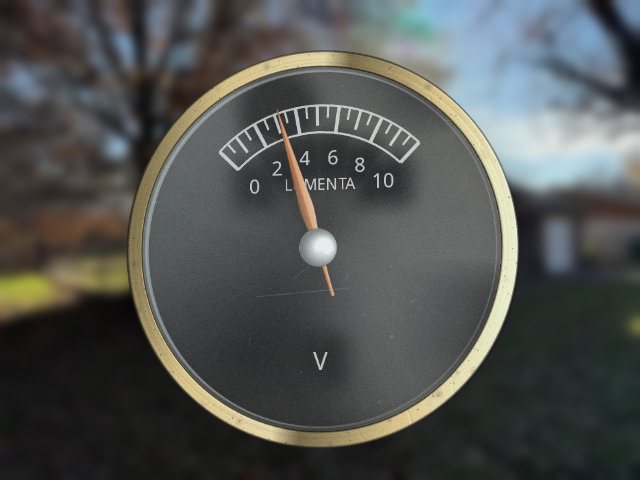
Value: 3.25; V
